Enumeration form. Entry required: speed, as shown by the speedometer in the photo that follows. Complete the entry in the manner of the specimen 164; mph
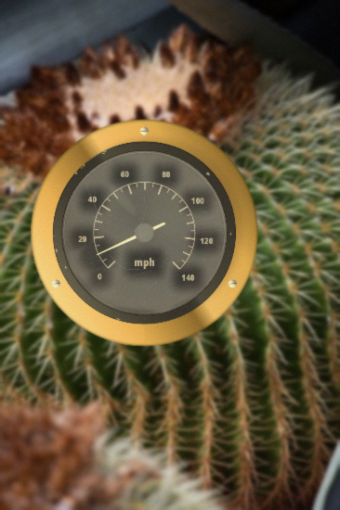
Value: 10; mph
